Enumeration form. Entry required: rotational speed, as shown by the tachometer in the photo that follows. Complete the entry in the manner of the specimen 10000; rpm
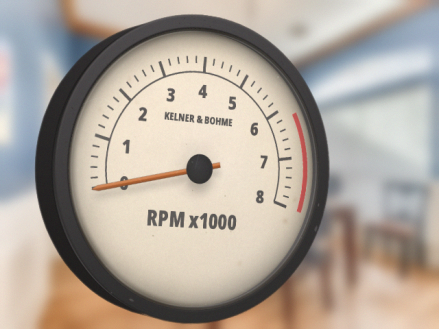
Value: 0; rpm
